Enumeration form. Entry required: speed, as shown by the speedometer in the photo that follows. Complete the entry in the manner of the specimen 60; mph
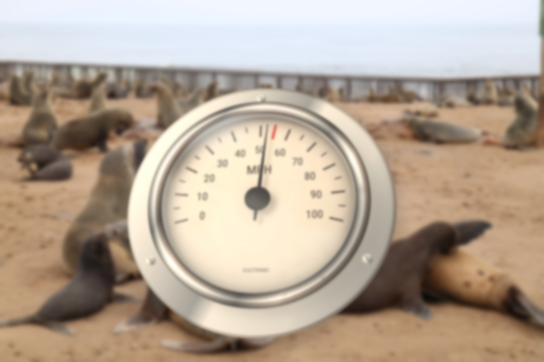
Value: 52.5; mph
